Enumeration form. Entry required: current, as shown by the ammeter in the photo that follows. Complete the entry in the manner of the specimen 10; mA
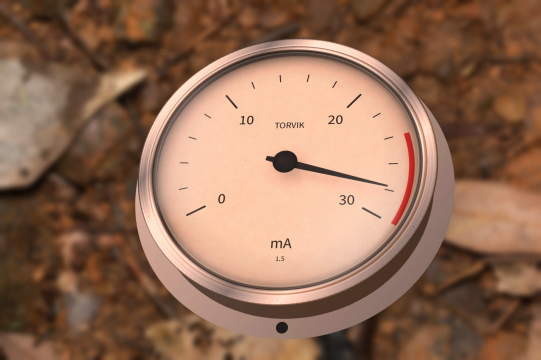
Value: 28; mA
